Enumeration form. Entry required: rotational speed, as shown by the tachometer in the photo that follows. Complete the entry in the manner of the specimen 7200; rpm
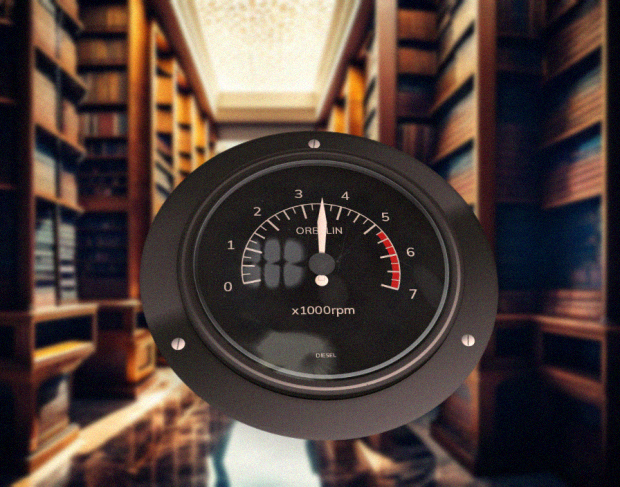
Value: 3500; rpm
